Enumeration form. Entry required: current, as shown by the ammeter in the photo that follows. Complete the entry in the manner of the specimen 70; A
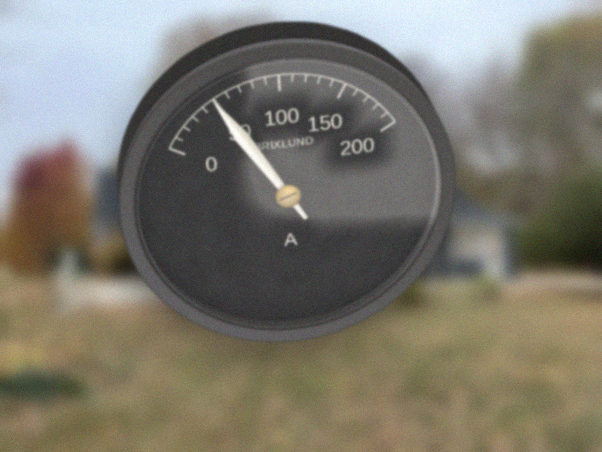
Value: 50; A
